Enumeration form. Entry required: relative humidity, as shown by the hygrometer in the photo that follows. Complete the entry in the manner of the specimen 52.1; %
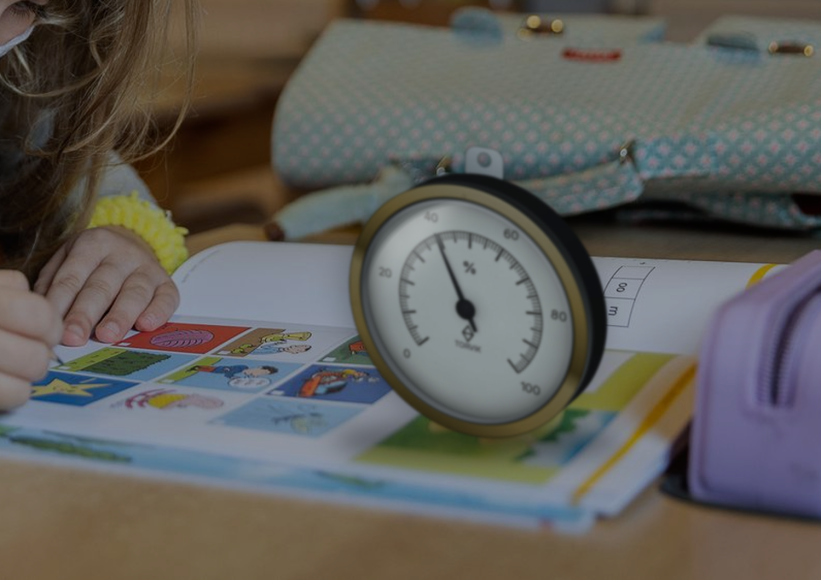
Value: 40; %
